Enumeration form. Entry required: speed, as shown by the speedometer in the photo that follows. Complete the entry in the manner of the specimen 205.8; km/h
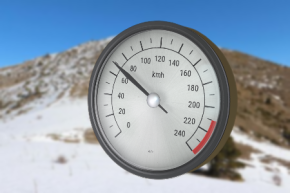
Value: 70; km/h
